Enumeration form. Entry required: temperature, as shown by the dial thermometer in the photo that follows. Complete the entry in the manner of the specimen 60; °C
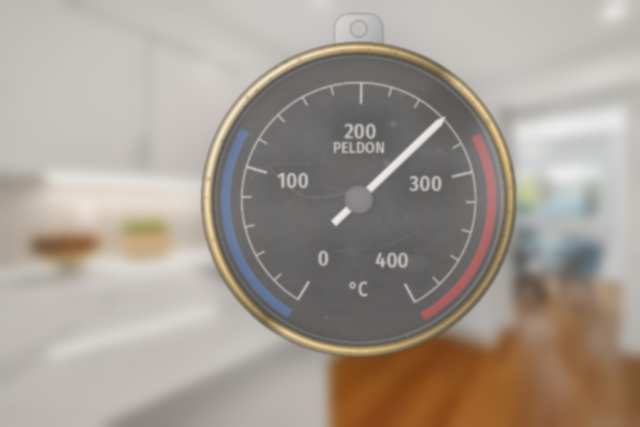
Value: 260; °C
